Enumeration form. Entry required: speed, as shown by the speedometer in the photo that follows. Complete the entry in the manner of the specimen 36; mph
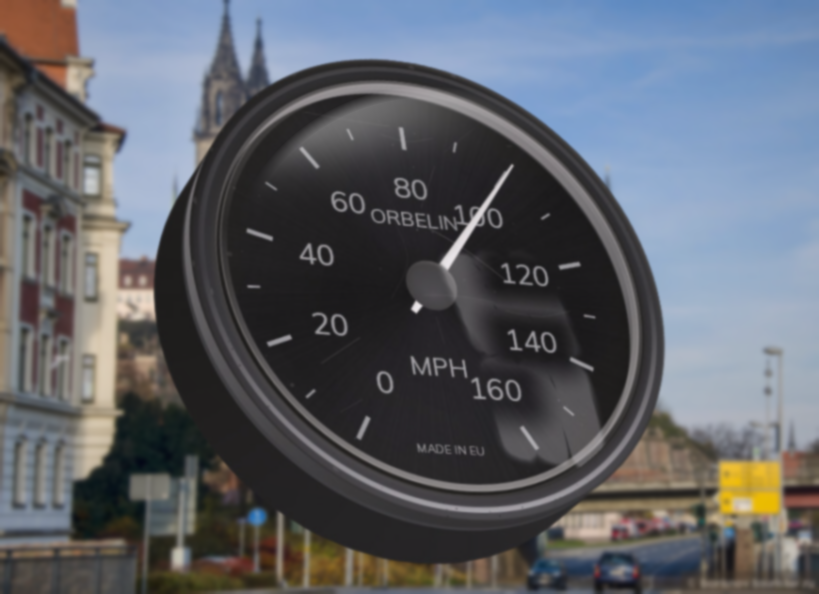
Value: 100; mph
